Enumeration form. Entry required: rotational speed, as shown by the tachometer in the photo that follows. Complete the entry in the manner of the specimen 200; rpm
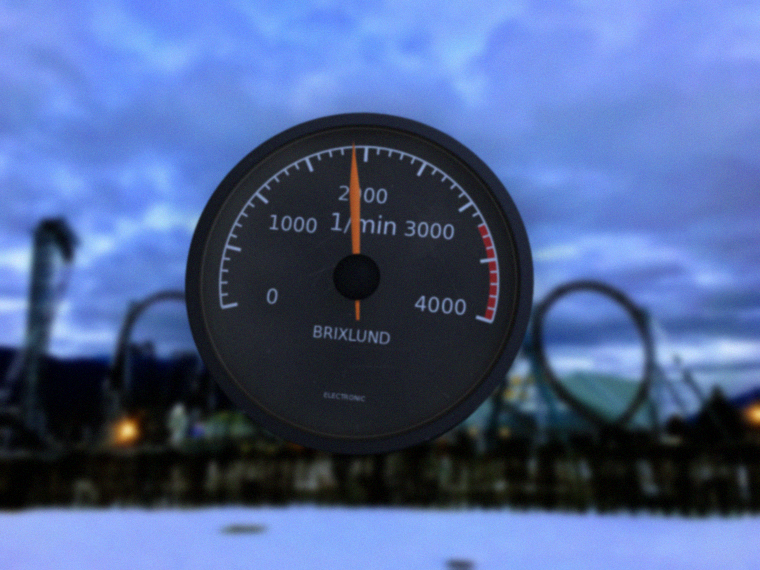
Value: 1900; rpm
